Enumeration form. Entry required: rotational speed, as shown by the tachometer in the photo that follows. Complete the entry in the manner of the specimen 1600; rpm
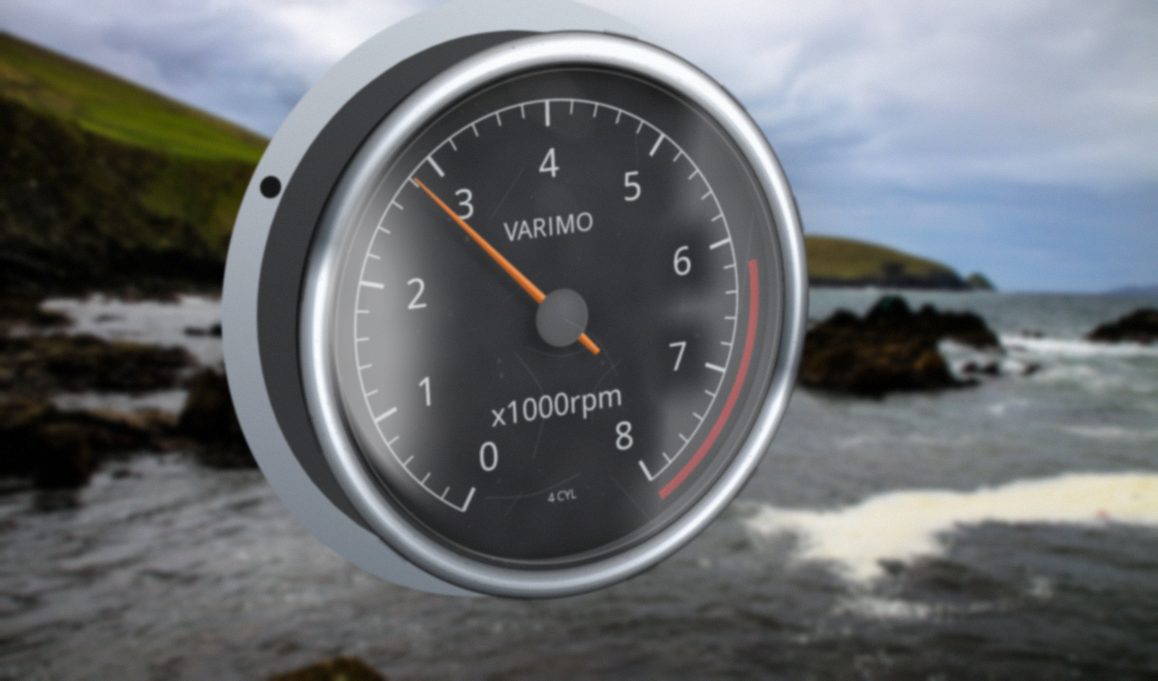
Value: 2800; rpm
